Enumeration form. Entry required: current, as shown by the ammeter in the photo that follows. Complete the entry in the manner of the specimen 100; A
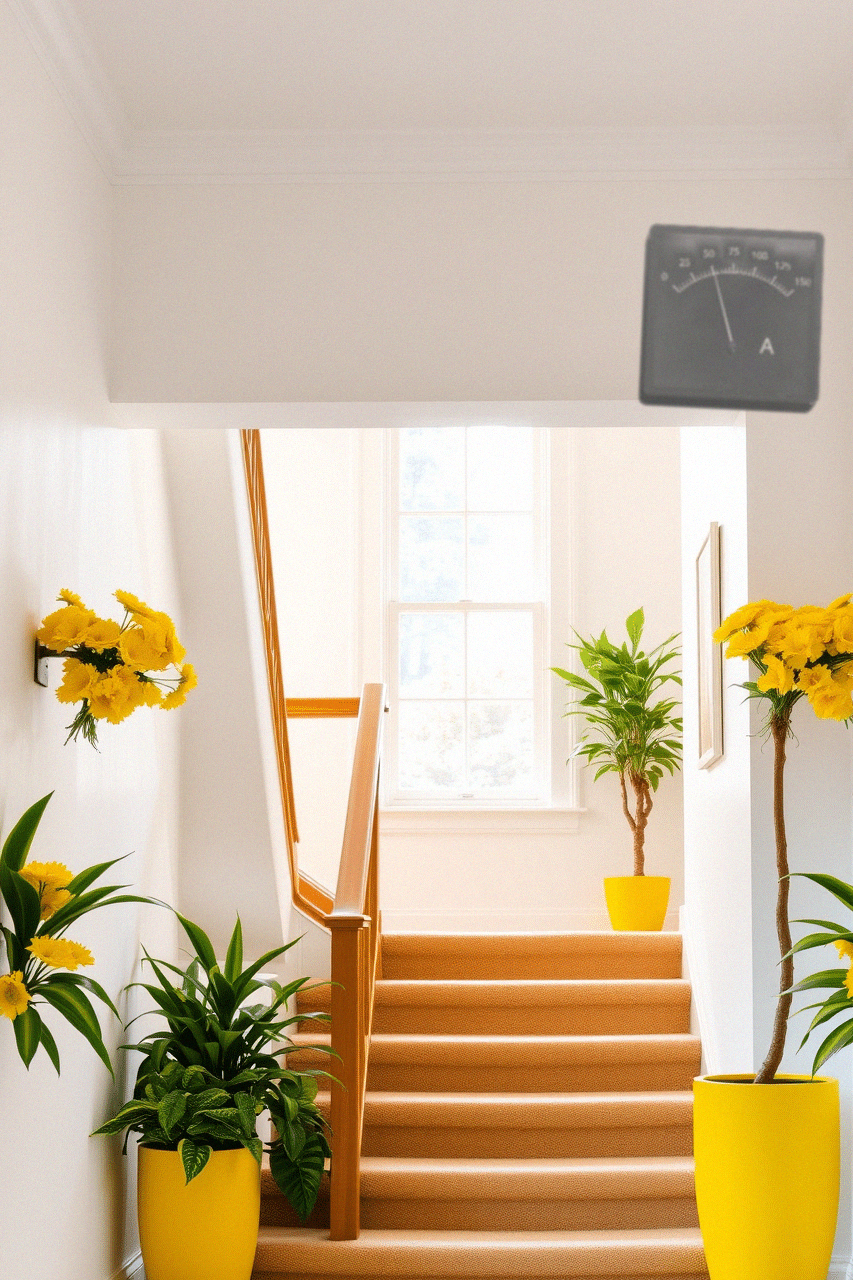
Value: 50; A
